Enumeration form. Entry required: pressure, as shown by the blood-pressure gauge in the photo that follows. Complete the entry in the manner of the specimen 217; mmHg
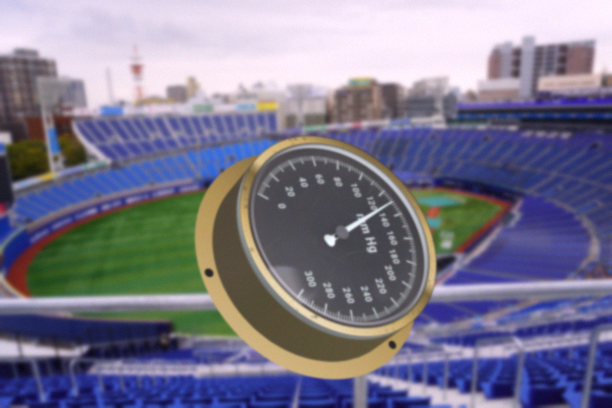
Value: 130; mmHg
